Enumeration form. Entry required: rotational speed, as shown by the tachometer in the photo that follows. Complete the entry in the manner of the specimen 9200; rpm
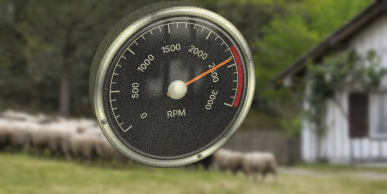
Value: 2400; rpm
